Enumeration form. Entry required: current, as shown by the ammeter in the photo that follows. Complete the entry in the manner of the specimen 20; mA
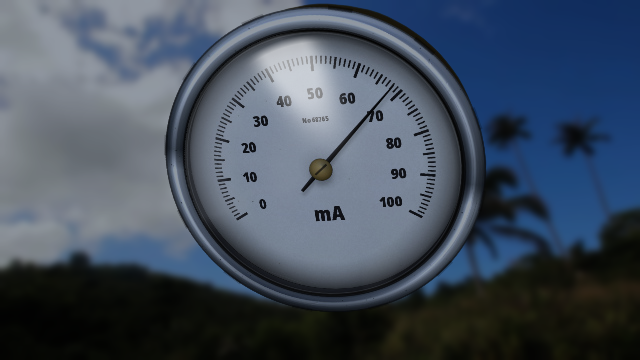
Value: 68; mA
